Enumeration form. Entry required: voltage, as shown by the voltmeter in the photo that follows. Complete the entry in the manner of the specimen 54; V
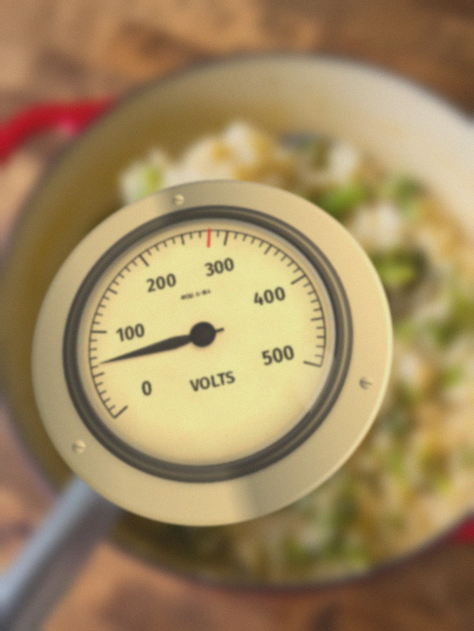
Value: 60; V
